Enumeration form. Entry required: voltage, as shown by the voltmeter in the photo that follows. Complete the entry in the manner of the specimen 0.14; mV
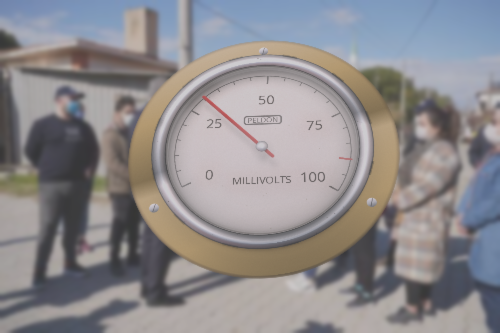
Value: 30; mV
